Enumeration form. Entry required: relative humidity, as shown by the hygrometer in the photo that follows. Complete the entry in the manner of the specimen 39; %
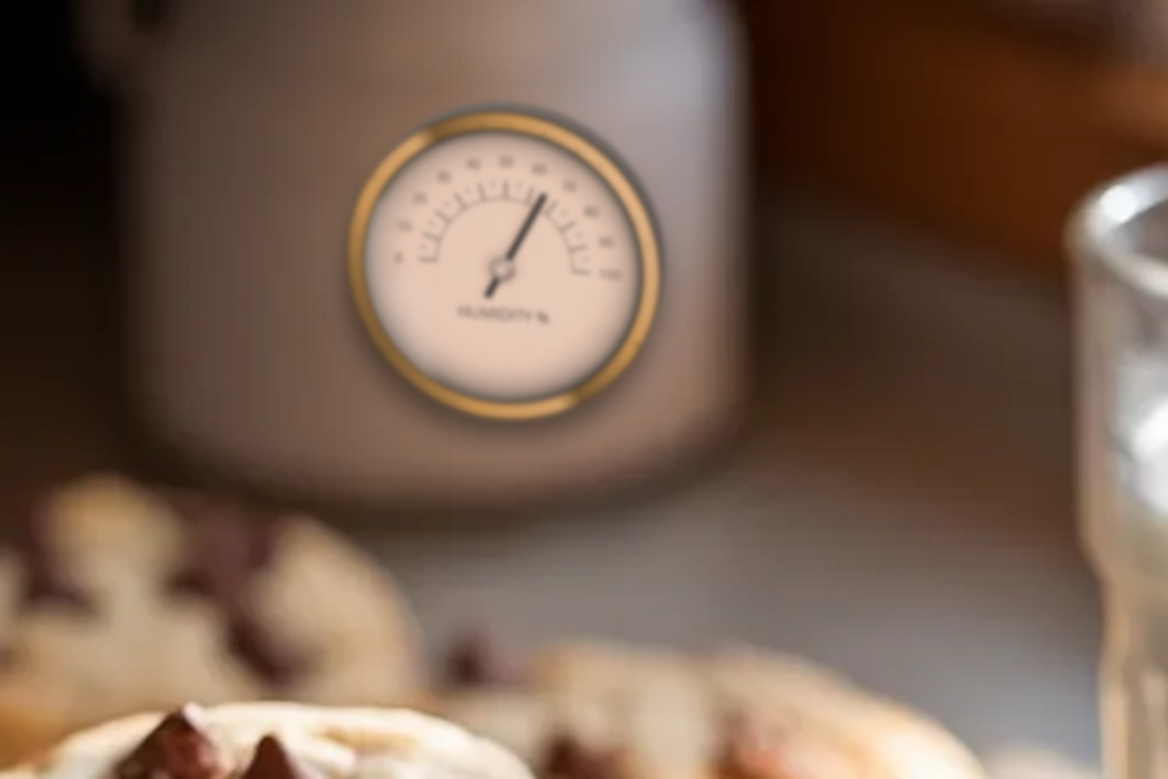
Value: 65; %
